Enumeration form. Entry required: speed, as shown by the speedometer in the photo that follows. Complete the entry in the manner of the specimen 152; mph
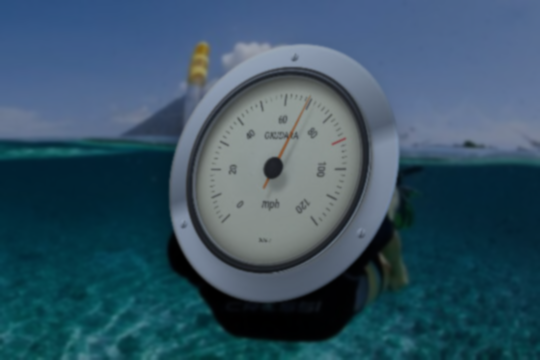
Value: 70; mph
